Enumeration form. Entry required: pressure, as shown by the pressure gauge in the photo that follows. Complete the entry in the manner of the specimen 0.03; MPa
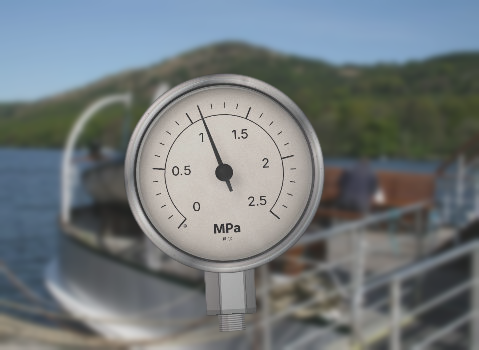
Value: 1.1; MPa
